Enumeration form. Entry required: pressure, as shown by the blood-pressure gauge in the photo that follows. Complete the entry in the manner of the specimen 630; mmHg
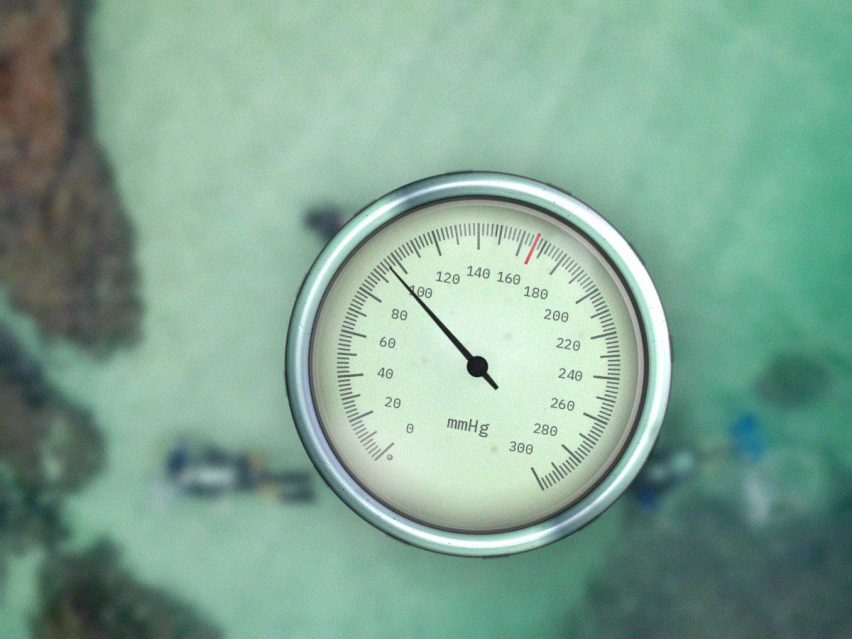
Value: 96; mmHg
